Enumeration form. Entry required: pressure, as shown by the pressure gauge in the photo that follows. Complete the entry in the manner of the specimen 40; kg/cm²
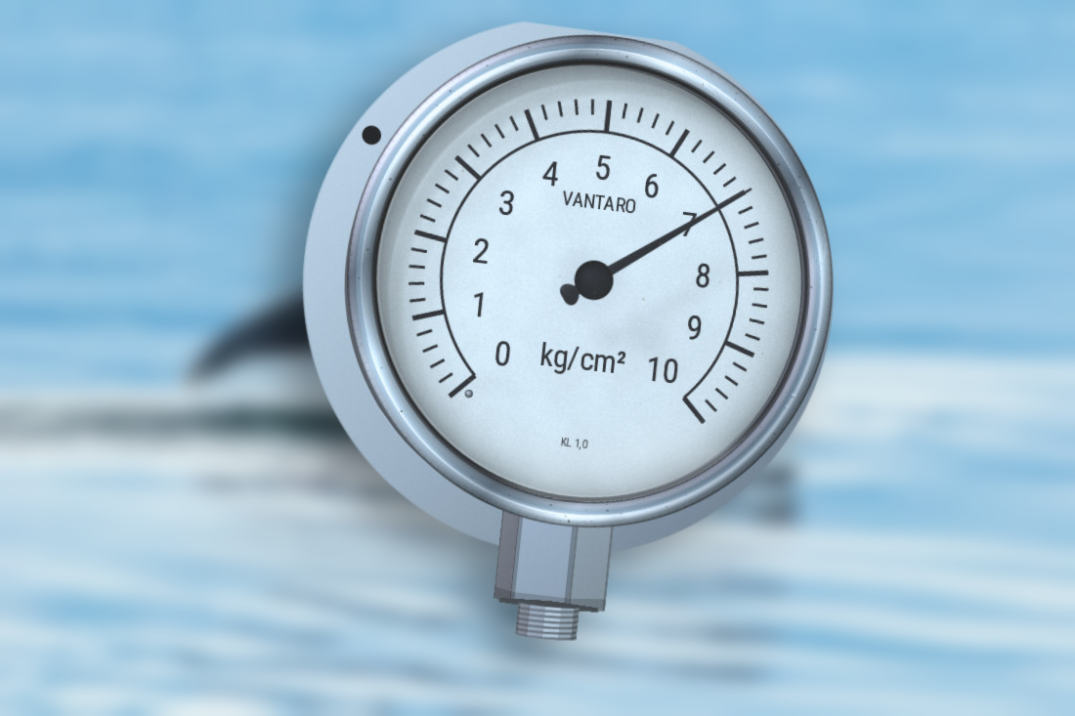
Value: 7; kg/cm²
